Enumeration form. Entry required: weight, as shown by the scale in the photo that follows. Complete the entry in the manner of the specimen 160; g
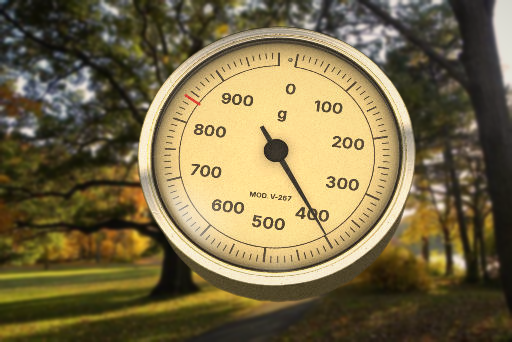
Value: 400; g
